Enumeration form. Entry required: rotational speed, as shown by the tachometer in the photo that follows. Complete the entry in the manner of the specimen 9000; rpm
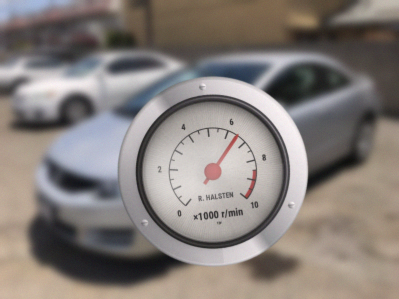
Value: 6500; rpm
